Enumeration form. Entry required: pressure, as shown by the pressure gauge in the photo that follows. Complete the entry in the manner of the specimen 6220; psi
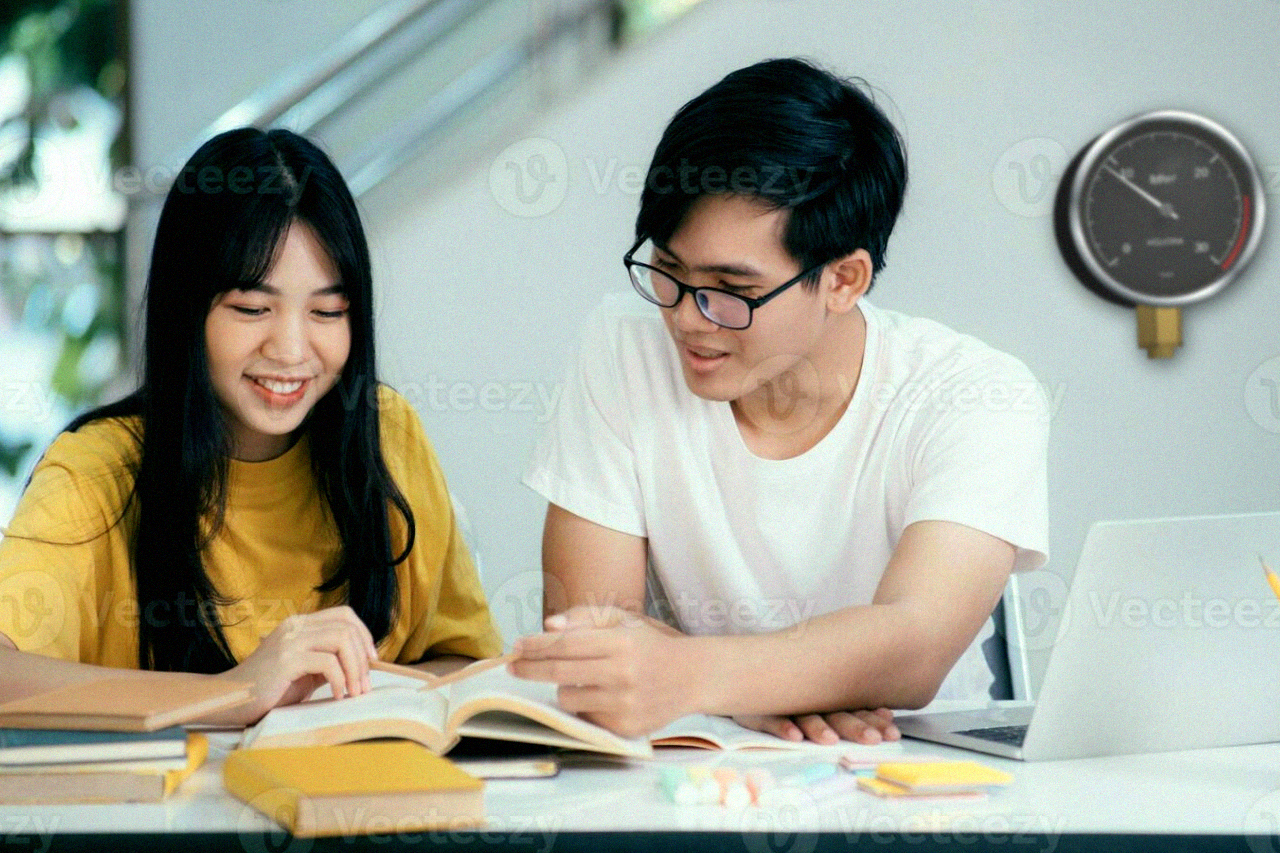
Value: 9; psi
